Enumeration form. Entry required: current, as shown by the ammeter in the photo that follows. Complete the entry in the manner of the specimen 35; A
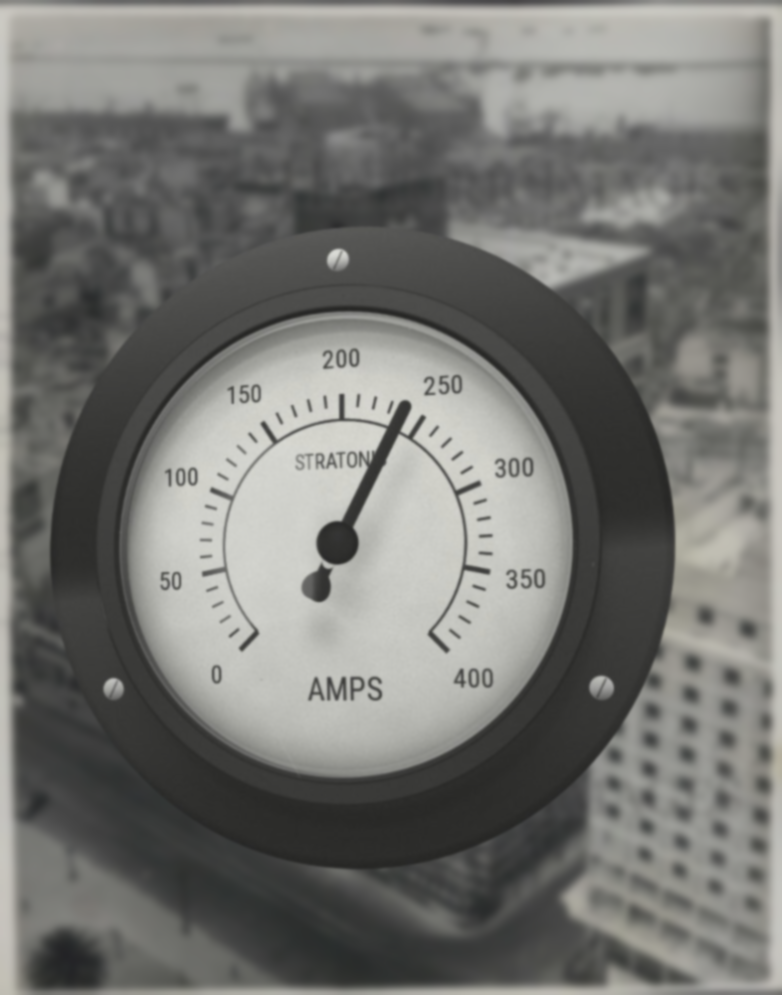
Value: 240; A
